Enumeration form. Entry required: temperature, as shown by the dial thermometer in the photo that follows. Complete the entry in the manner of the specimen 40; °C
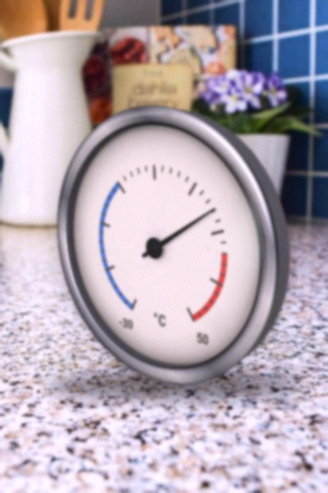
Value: 26; °C
